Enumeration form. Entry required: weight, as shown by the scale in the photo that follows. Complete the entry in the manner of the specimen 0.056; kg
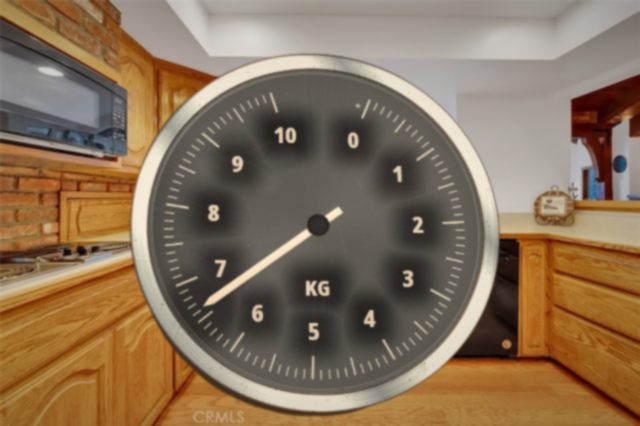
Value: 6.6; kg
